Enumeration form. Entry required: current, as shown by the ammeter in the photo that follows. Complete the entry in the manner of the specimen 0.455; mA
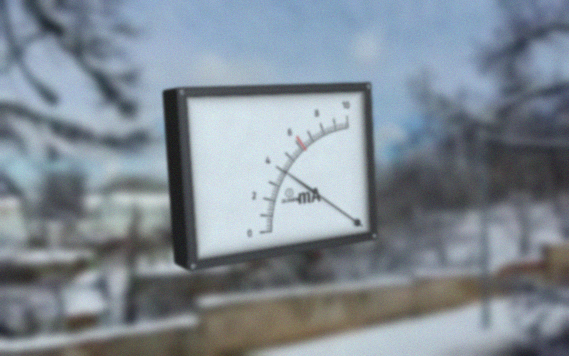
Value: 4; mA
